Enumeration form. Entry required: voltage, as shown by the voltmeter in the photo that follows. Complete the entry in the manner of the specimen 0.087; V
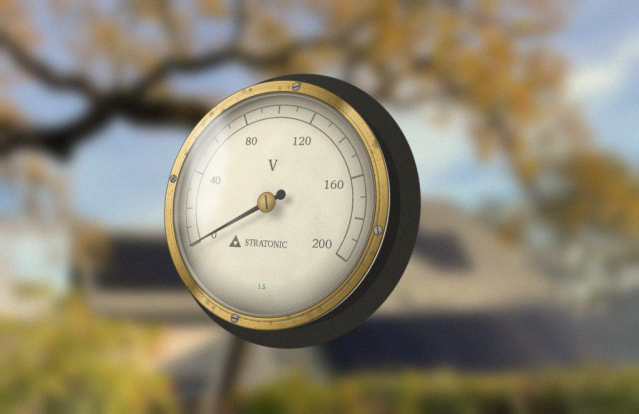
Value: 0; V
